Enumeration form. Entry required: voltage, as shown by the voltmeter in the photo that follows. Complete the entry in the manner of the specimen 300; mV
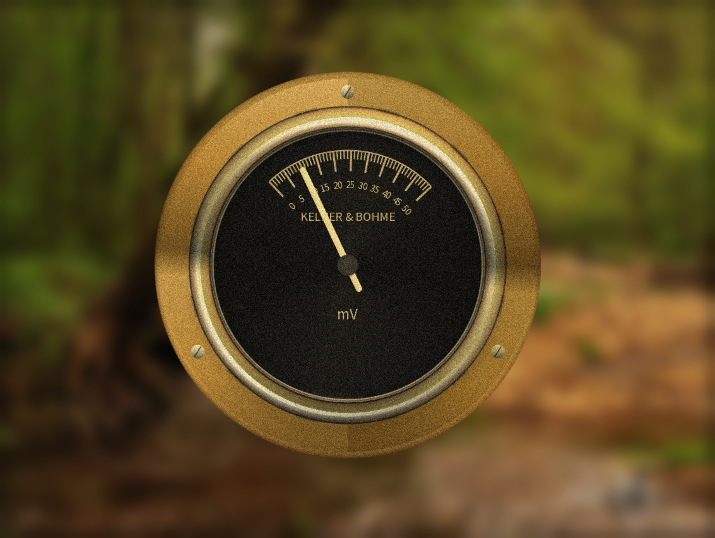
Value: 10; mV
